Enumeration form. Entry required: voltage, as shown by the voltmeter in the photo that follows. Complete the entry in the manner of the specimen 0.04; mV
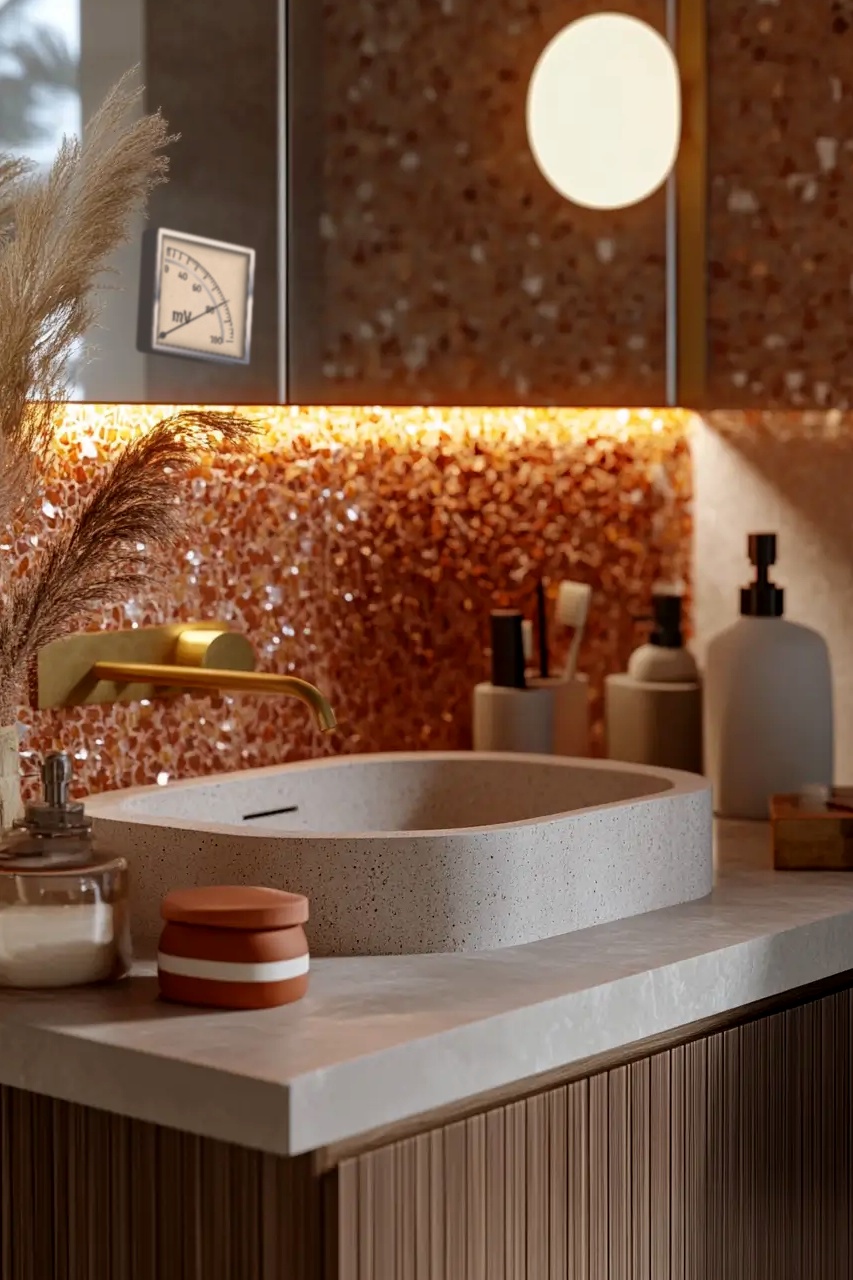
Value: 80; mV
